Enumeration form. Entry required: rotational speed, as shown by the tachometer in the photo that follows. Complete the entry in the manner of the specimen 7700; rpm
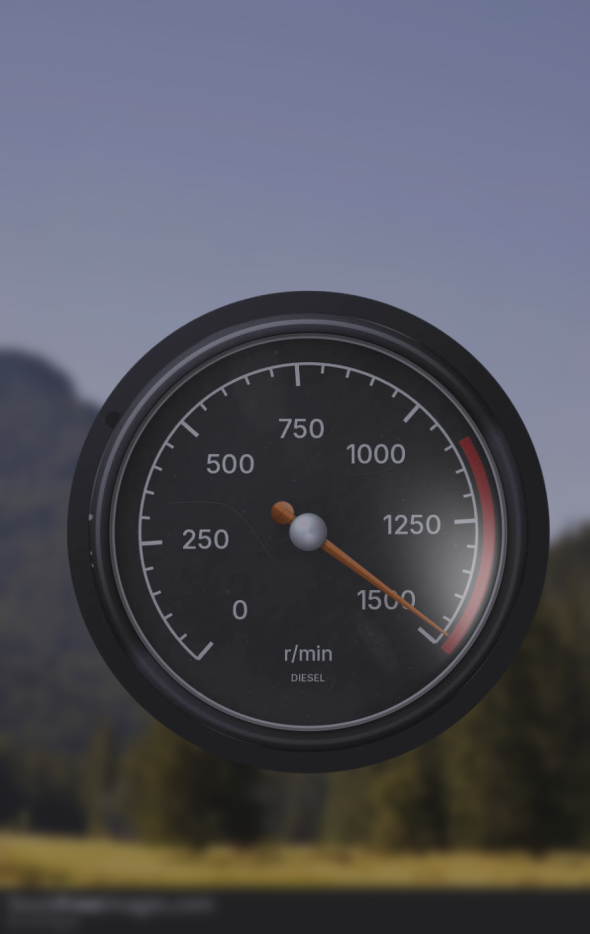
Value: 1475; rpm
